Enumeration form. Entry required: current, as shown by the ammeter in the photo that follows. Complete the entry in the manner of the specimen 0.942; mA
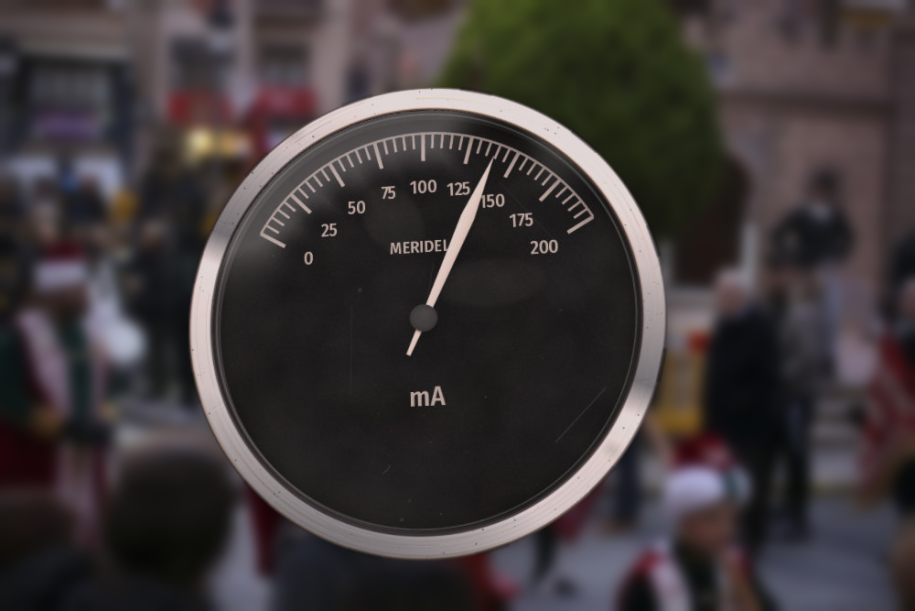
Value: 140; mA
